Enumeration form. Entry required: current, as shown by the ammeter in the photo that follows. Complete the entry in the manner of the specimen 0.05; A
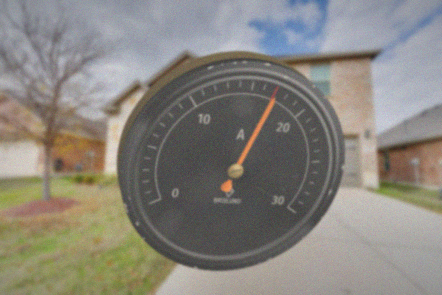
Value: 17; A
